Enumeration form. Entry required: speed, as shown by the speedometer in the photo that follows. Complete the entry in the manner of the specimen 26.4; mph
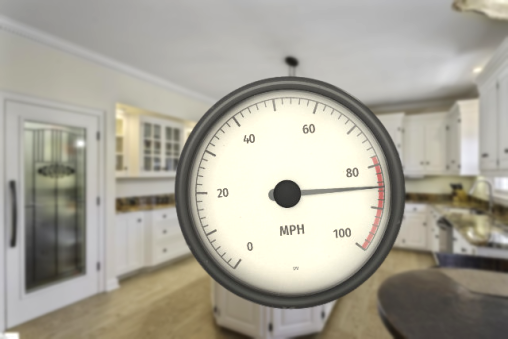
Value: 85; mph
